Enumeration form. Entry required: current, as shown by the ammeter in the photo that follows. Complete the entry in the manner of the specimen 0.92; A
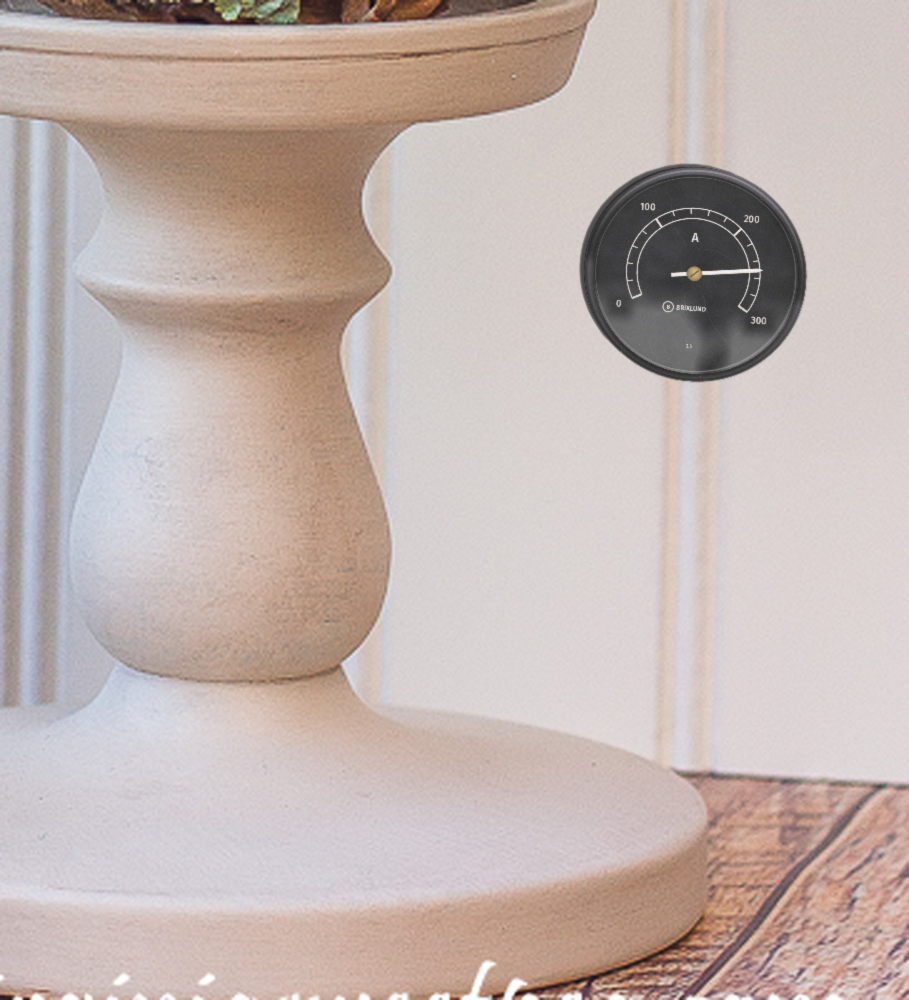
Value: 250; A
